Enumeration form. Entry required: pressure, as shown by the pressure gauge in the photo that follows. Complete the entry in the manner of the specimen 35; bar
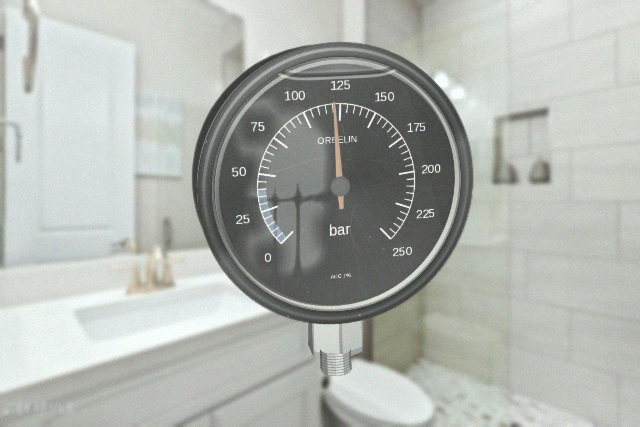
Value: 120; bar
